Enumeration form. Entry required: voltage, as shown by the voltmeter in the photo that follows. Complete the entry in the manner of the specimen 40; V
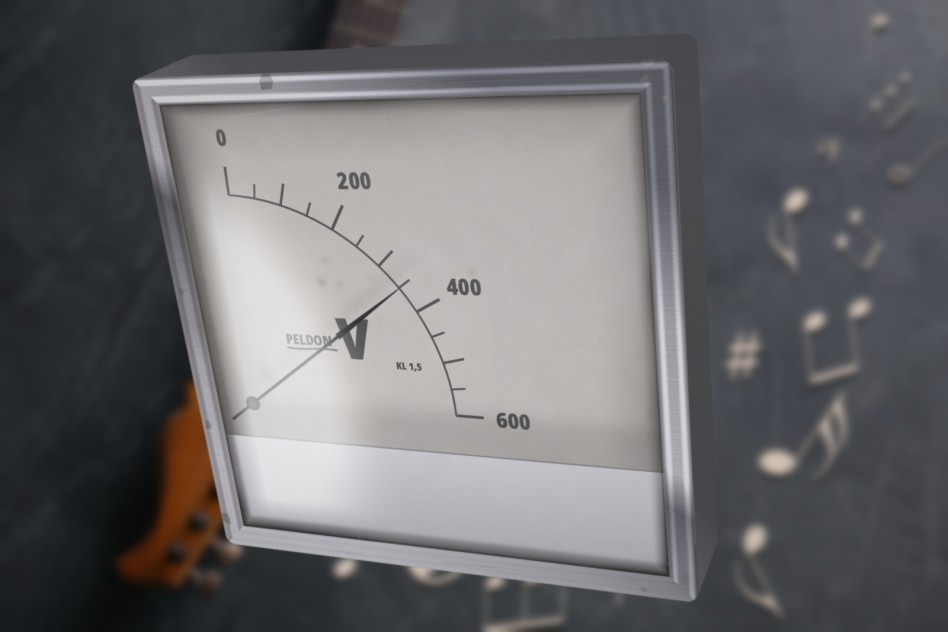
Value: 350; V
